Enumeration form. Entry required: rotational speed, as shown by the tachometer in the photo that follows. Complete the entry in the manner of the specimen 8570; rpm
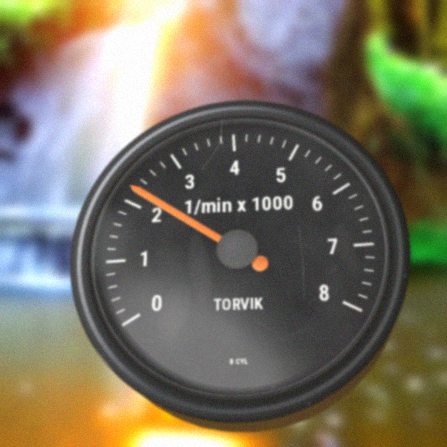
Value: 2200; rpm
